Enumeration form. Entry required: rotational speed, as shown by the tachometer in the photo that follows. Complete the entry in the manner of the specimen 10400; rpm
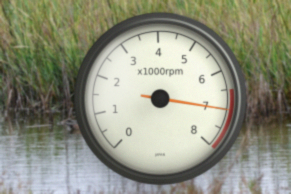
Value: 7000; rpm
